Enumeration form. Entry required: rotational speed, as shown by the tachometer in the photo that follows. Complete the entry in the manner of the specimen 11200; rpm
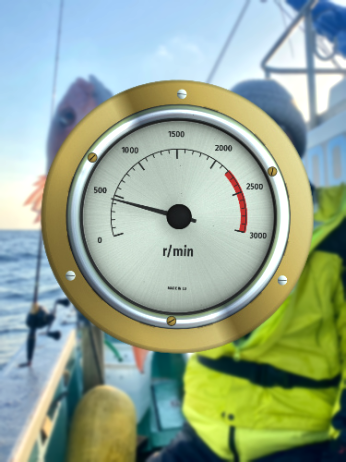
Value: 450; rpm
